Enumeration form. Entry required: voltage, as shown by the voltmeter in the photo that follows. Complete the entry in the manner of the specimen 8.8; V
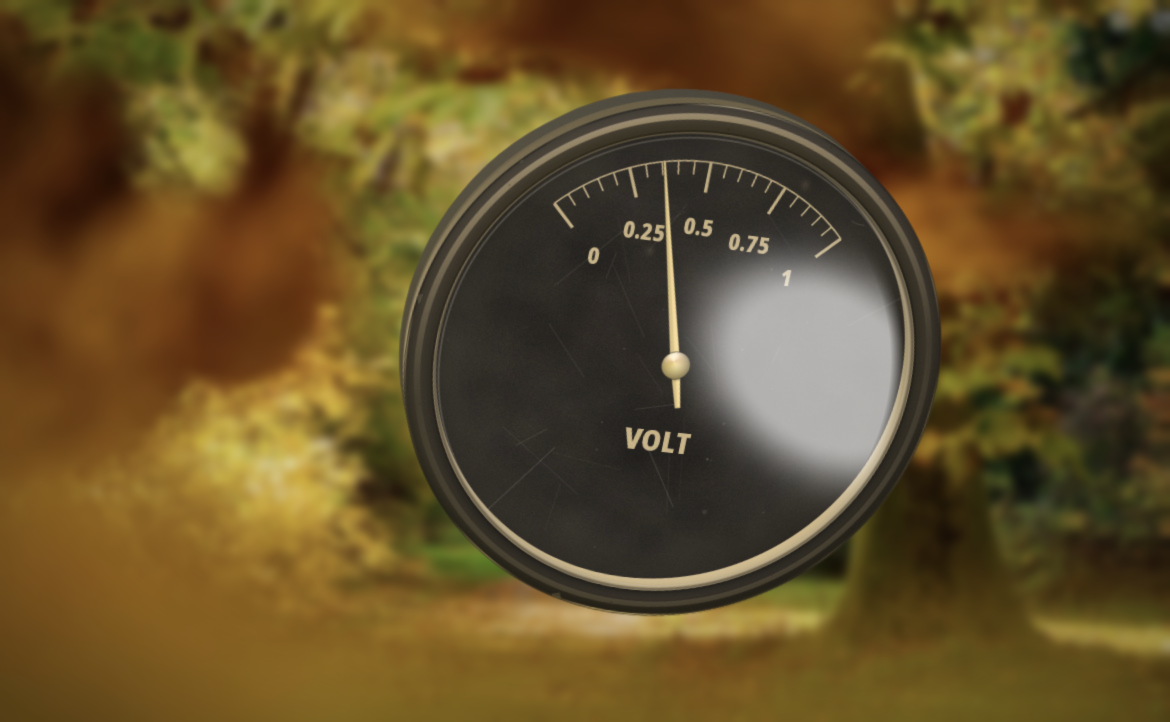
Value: 0.35; V
